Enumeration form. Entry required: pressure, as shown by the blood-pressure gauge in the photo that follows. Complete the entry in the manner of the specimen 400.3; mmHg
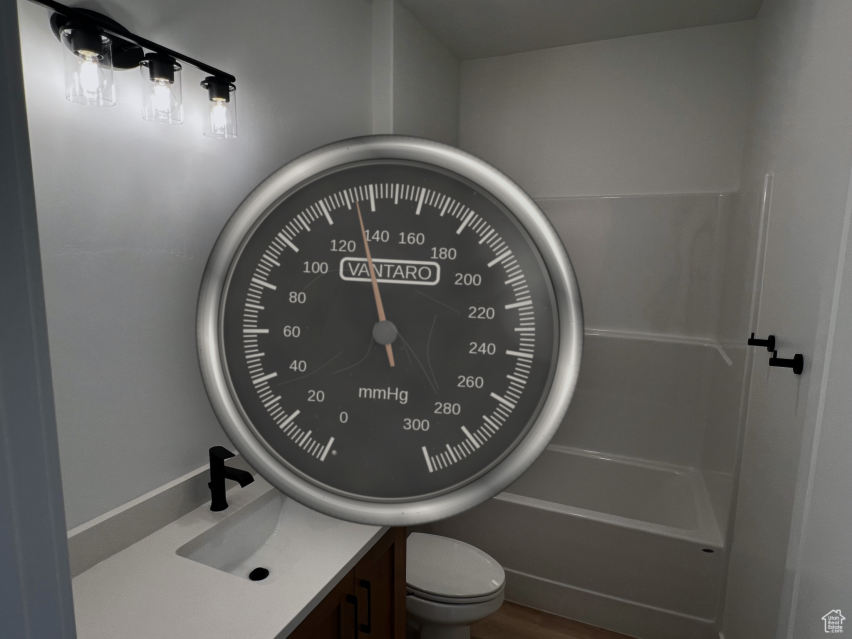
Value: 134; mmHg
